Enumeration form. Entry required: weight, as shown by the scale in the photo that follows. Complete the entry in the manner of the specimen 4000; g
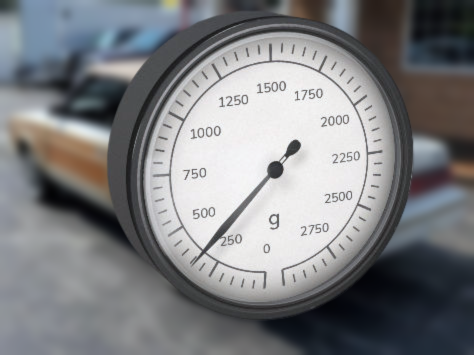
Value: 350; g
